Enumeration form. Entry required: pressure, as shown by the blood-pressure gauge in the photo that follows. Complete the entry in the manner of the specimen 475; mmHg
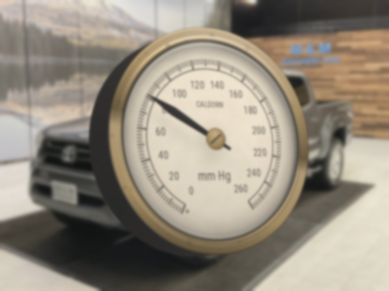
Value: 80; mmHg
